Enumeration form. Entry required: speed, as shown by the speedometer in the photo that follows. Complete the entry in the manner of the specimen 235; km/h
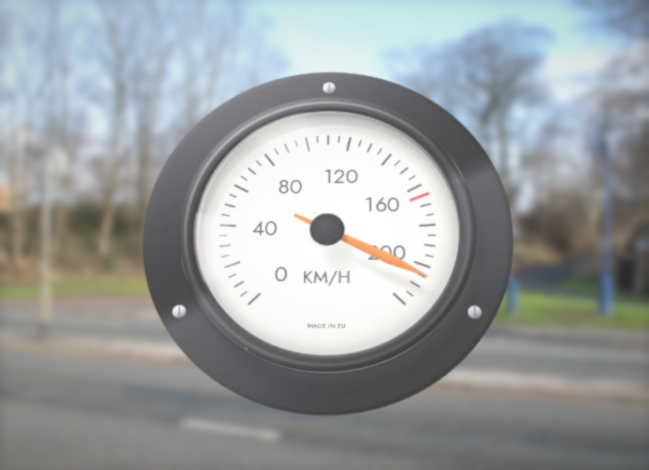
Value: 205; km/h
